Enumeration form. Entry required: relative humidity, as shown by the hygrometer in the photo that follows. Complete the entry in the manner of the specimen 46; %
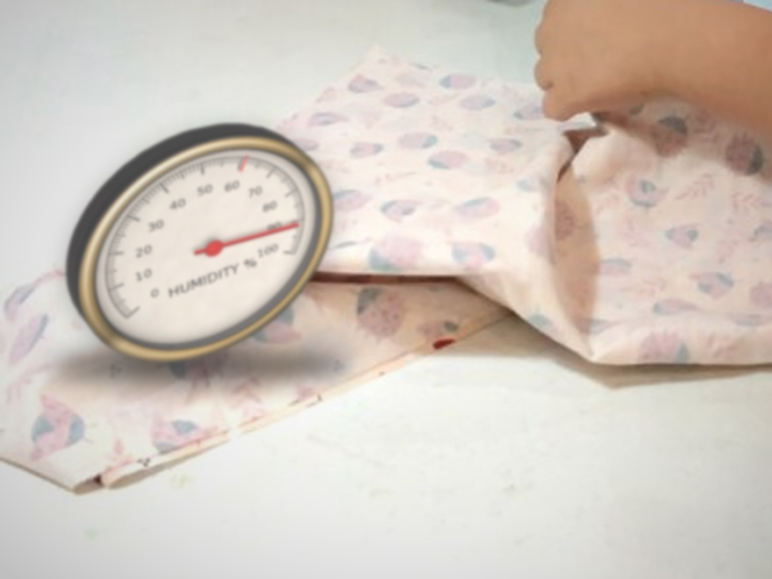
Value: 90; %
